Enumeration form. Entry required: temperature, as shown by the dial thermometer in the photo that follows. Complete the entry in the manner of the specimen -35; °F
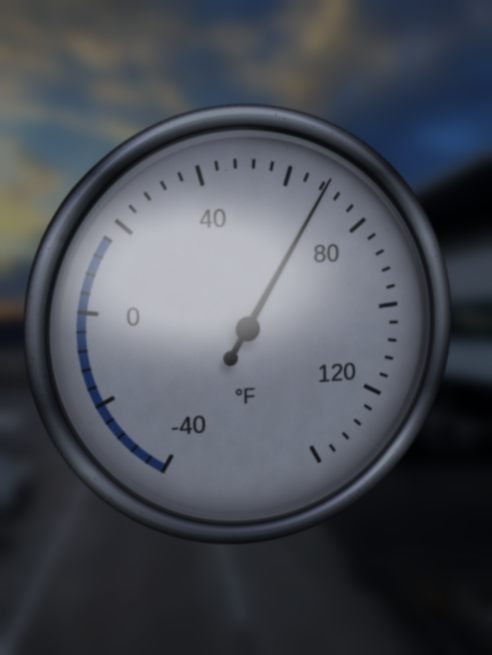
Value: 68; °F
